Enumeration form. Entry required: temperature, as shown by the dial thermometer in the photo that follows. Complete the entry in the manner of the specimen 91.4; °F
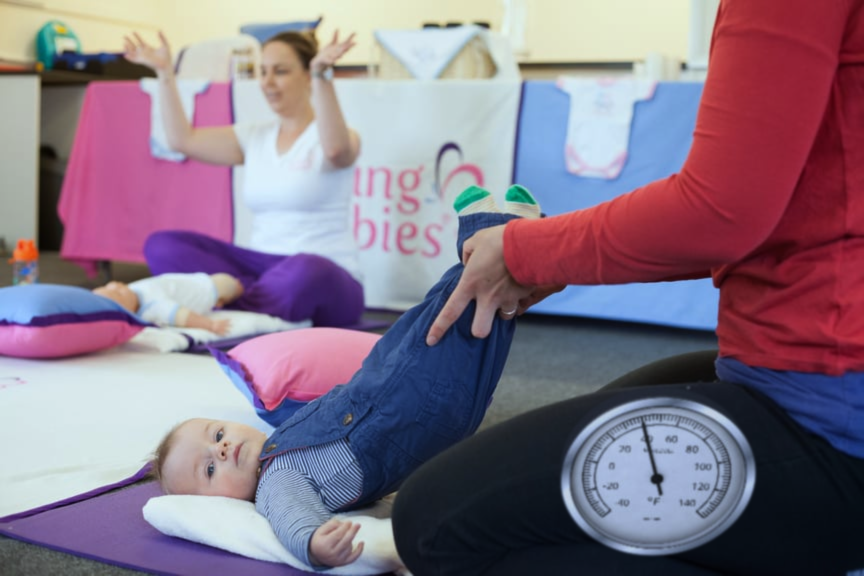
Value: 40; °F
